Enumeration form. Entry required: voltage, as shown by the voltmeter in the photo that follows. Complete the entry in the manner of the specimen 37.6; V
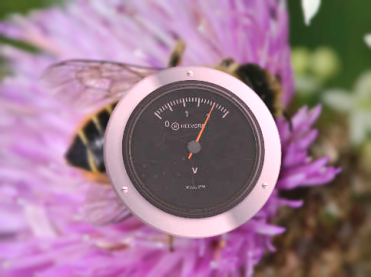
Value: 2; V
